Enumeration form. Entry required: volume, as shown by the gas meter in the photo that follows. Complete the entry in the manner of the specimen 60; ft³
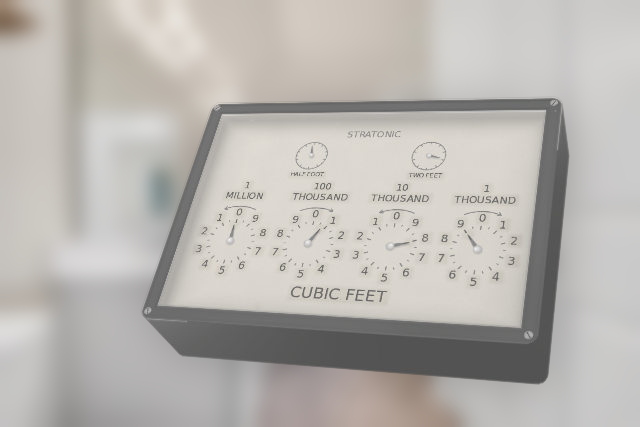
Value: 7900; ft³
